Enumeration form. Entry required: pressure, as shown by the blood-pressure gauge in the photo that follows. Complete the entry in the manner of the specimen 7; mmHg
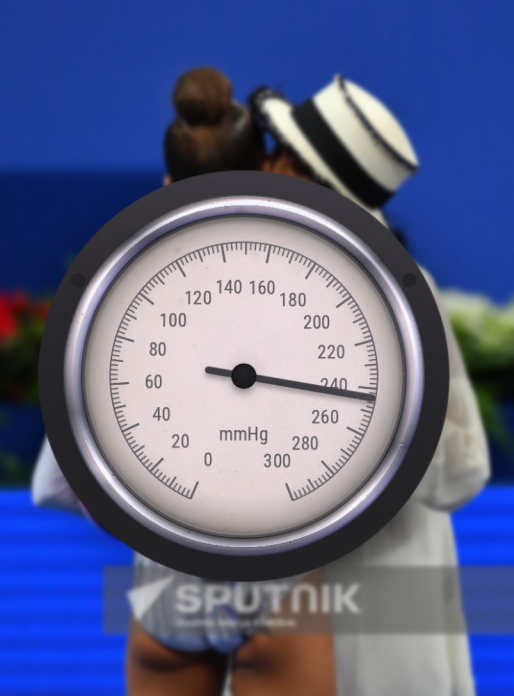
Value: 244; mmHg
